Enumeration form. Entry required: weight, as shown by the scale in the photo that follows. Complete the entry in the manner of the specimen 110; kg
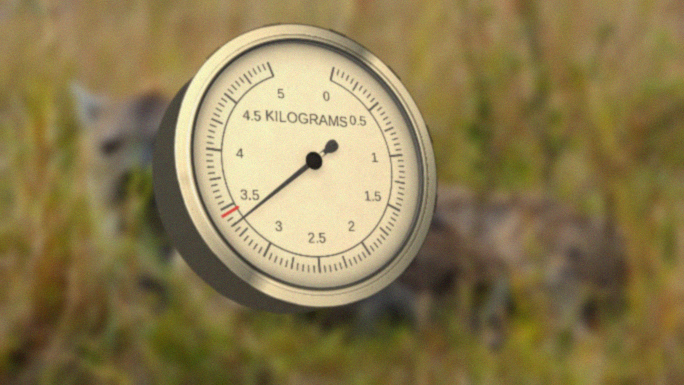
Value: 3.35; kg
